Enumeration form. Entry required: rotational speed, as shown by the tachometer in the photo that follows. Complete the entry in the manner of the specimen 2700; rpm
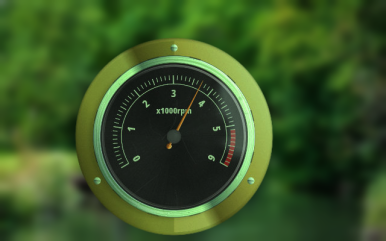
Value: 3700; rpm
